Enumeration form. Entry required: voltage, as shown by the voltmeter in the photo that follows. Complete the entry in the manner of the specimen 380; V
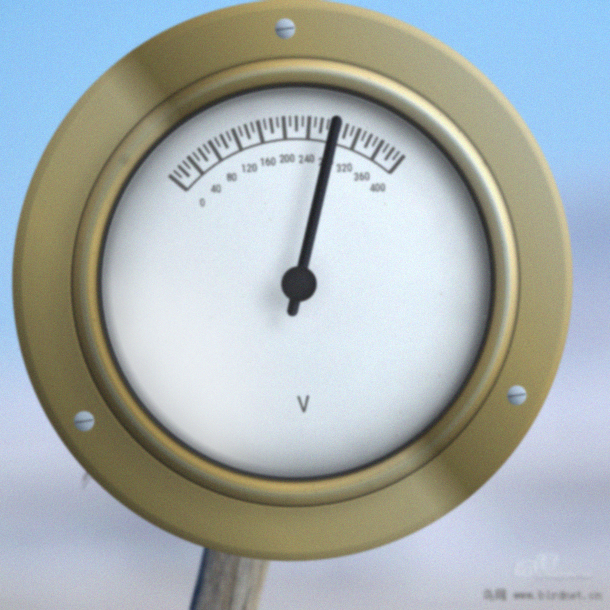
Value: 280; V
